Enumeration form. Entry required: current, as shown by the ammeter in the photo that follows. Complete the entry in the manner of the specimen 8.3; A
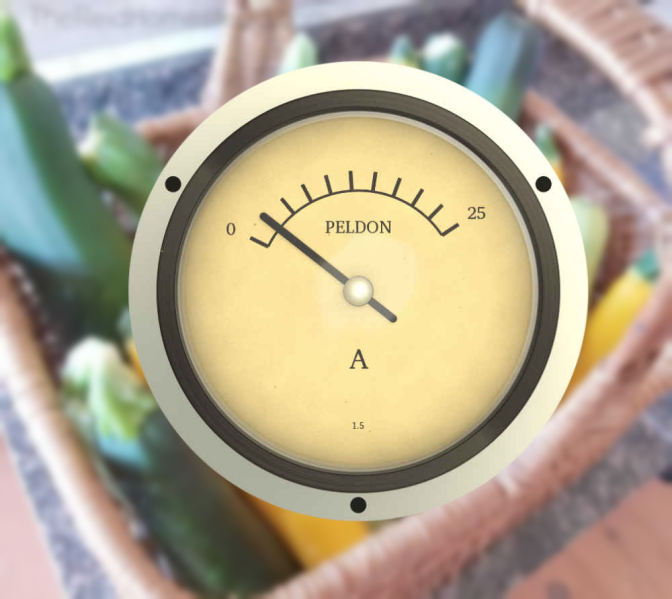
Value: 2.5; A
